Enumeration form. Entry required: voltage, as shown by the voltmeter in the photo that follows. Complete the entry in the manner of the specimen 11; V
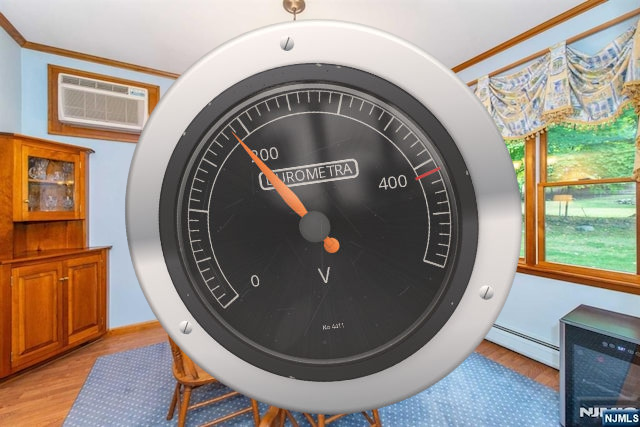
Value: 190; V
